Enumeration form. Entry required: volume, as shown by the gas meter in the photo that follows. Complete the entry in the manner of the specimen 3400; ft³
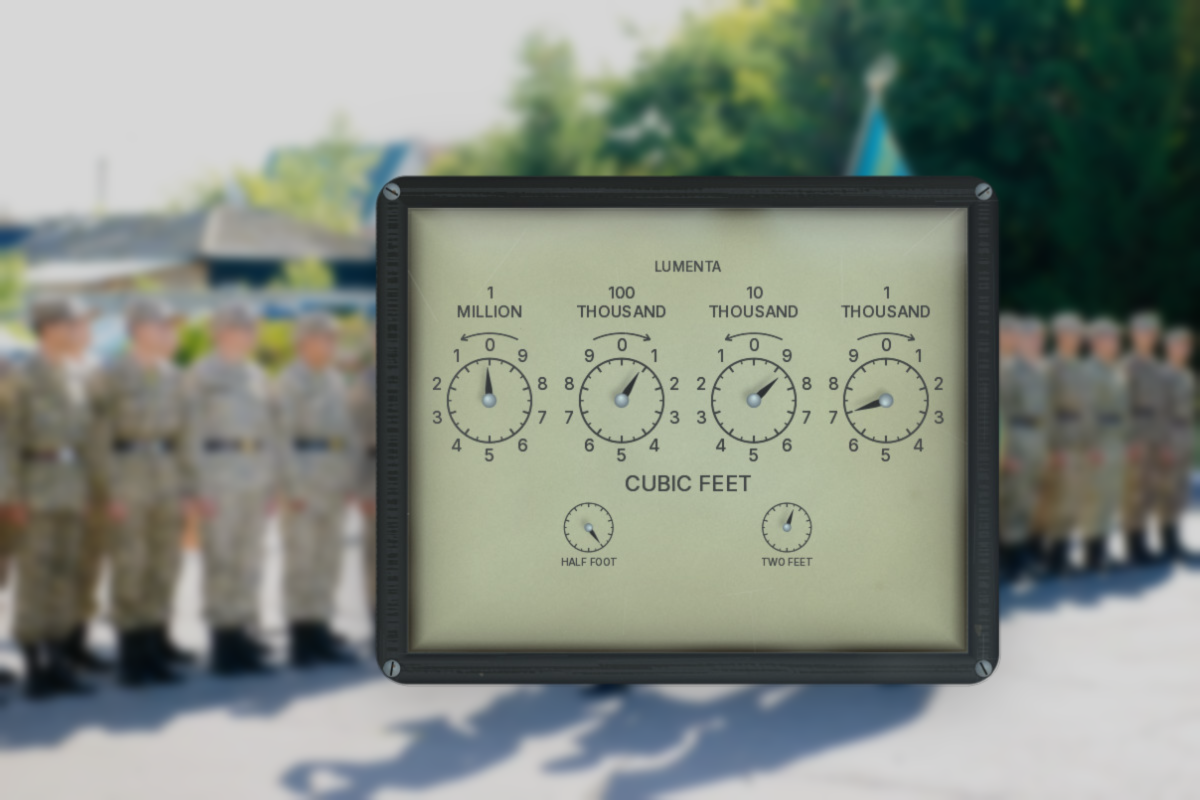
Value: 8700; ft³
